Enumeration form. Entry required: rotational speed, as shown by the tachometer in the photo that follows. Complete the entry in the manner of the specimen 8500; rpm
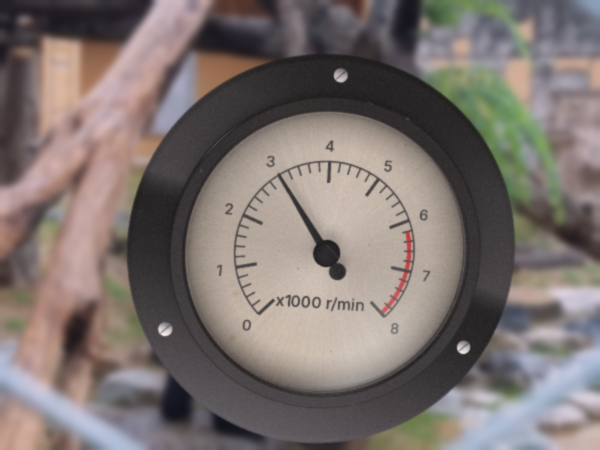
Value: 3000; rpm
